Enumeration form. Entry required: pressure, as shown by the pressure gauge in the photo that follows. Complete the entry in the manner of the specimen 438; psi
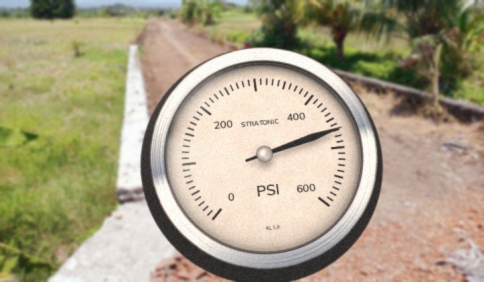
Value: 470; psi
